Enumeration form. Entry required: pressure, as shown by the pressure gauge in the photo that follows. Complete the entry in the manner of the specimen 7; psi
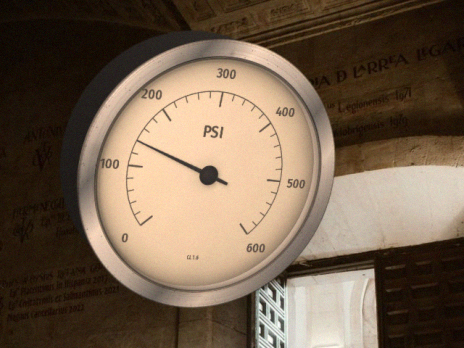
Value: 140; psi
